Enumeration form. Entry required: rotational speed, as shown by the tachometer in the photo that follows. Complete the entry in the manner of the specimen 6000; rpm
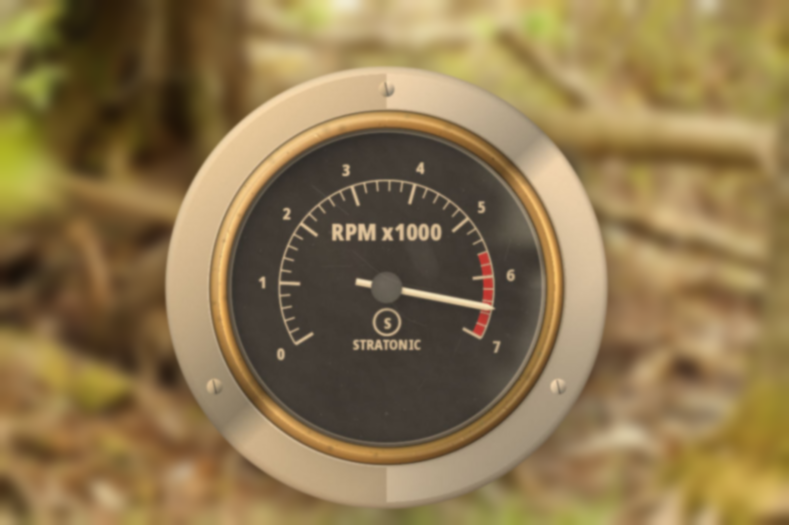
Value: 6500; rpm
